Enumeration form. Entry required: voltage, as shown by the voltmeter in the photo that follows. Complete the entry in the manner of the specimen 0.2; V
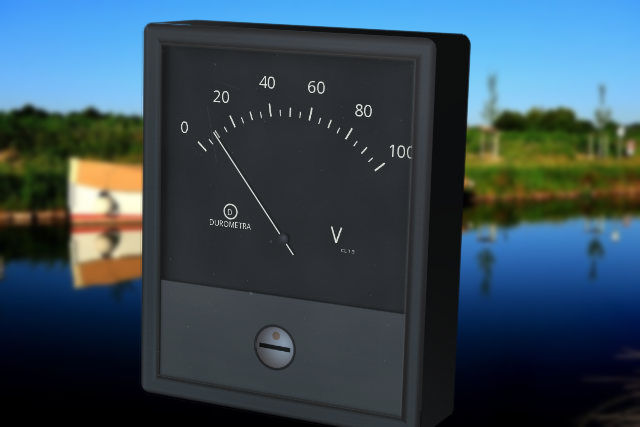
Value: 10; V
